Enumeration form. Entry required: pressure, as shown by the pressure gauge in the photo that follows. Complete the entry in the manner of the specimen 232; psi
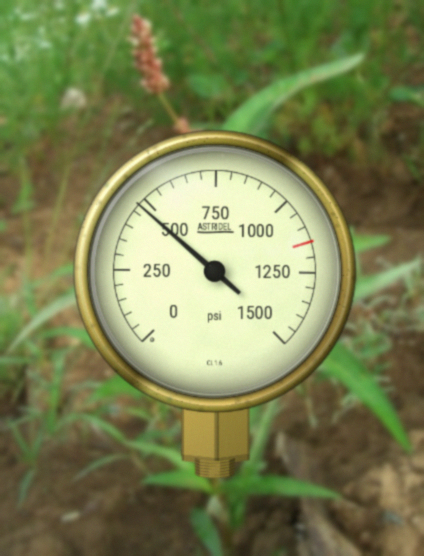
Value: 475; psi
